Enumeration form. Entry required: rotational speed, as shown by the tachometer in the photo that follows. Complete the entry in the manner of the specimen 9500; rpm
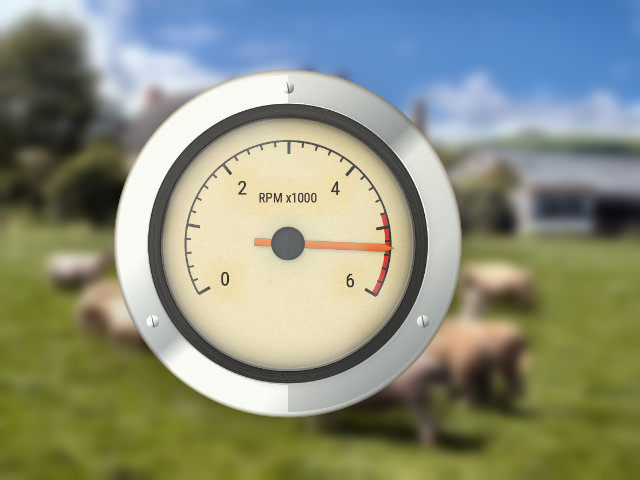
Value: 5300; rpm
